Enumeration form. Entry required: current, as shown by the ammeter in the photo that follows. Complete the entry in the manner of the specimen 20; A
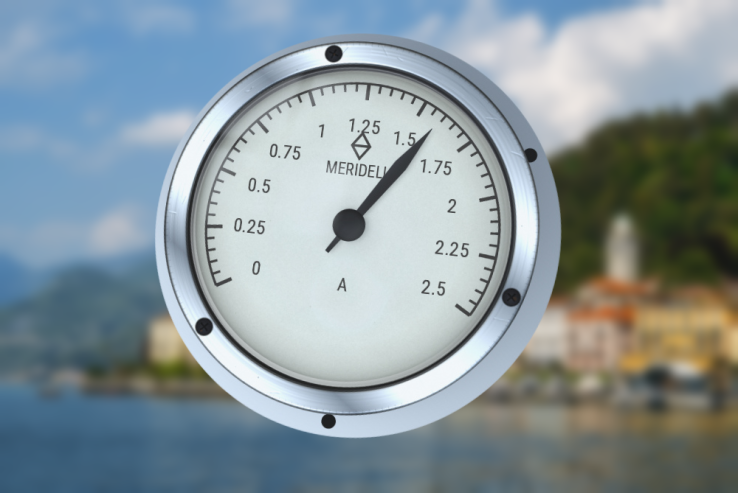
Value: 1.6; A
